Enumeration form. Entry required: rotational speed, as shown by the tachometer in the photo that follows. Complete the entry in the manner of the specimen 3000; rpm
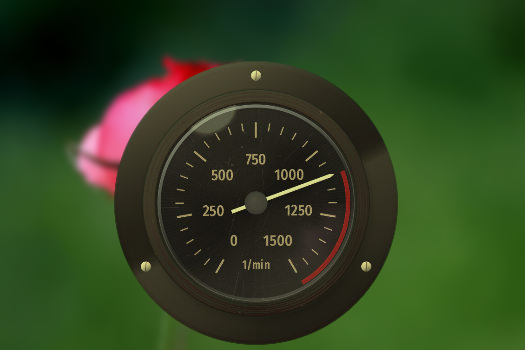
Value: 1100; rpm
